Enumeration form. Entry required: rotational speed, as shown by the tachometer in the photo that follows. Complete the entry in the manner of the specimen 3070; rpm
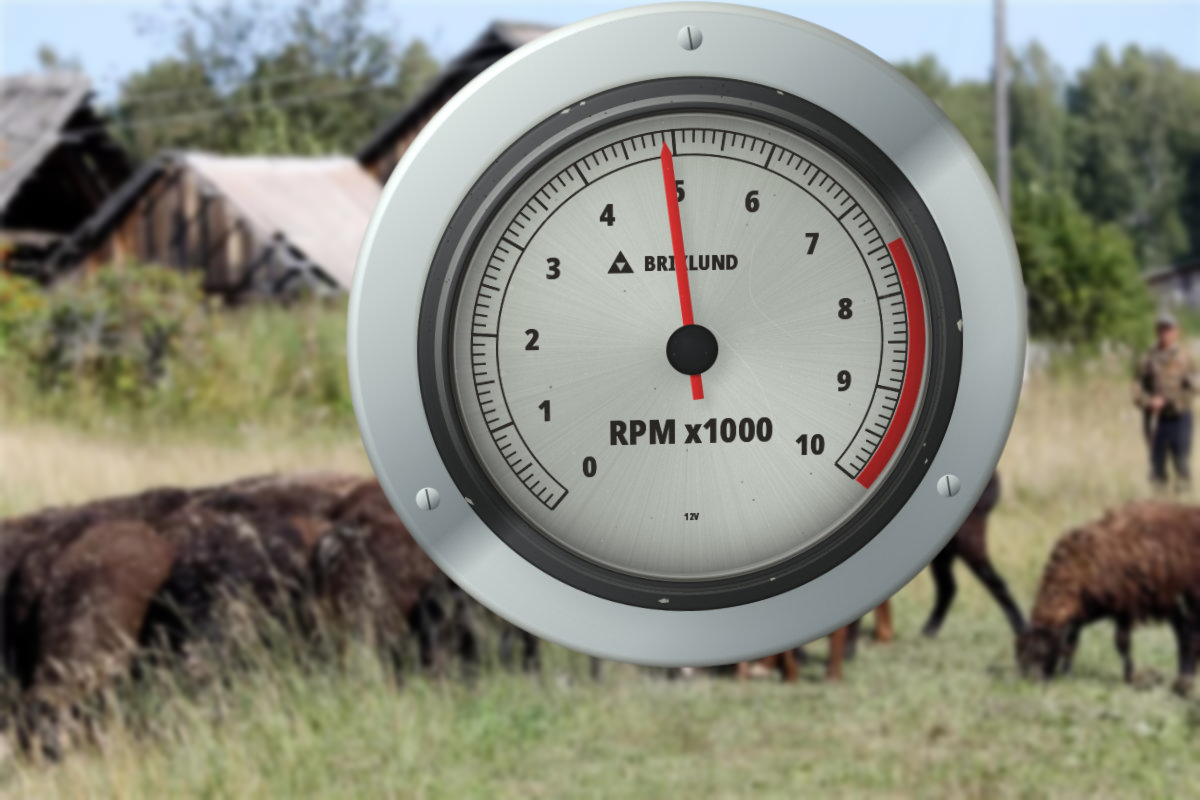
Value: 4900; rpm
